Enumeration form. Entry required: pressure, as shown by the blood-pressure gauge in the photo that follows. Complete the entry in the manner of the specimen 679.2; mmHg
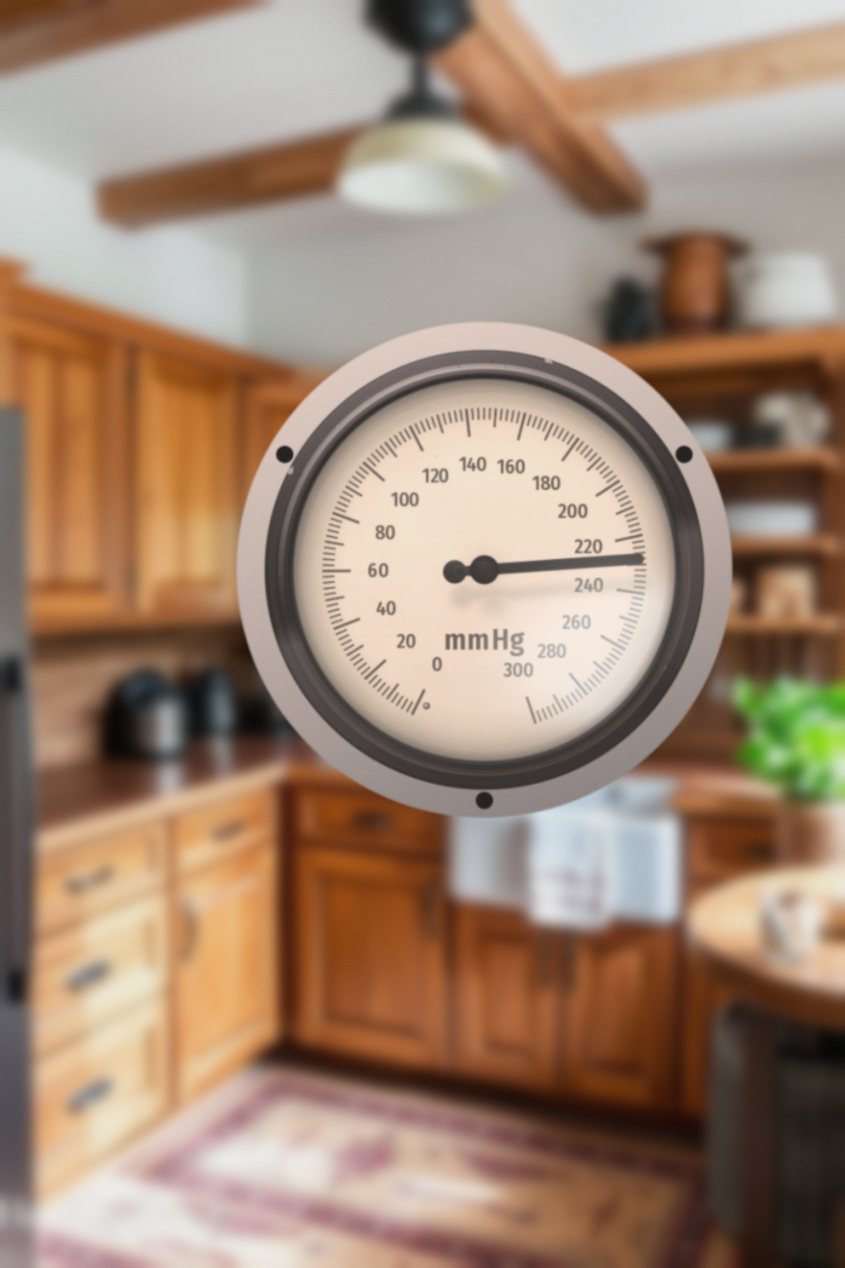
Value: 228; mmHg
